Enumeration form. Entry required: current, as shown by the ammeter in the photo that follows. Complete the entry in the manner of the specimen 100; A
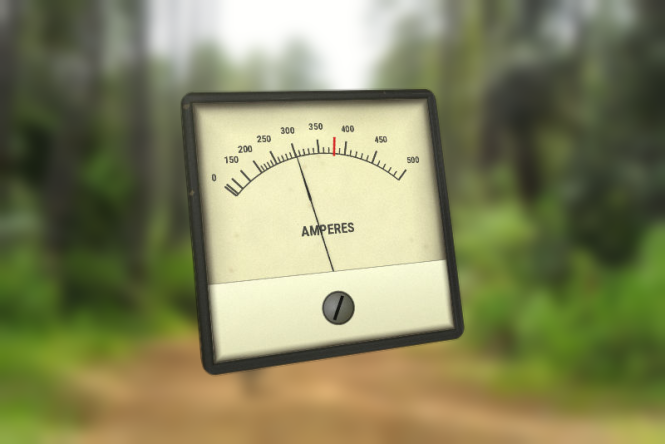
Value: 300; A
